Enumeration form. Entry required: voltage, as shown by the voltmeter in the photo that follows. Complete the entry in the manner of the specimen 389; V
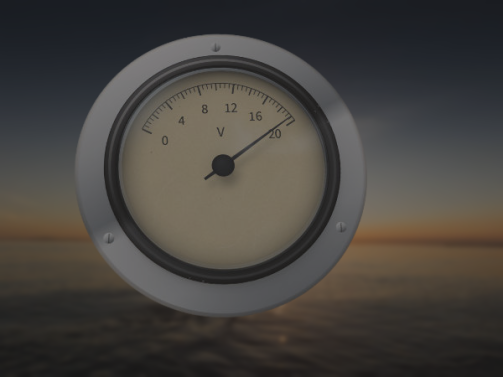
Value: 19.5; V
